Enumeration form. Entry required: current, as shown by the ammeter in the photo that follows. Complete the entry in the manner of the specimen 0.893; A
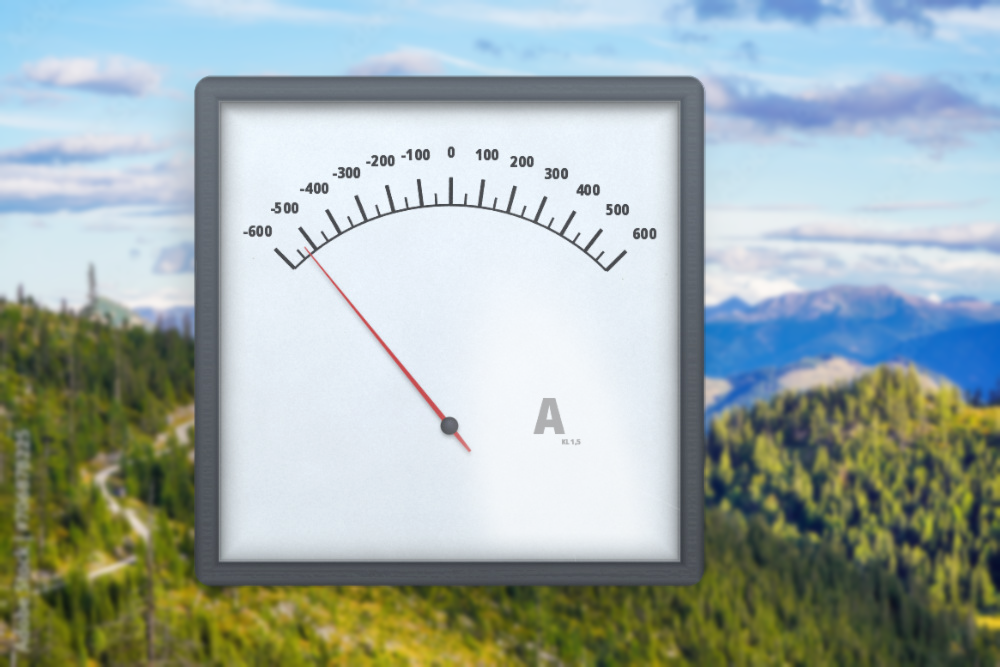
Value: -525; A
